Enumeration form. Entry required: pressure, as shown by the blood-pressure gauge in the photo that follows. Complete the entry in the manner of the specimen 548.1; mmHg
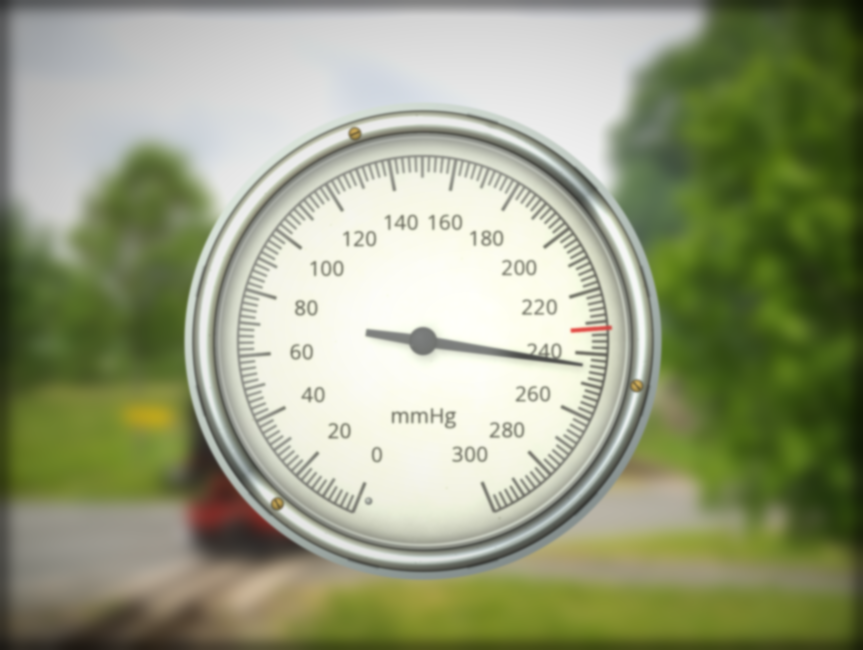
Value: 244; mmHg
